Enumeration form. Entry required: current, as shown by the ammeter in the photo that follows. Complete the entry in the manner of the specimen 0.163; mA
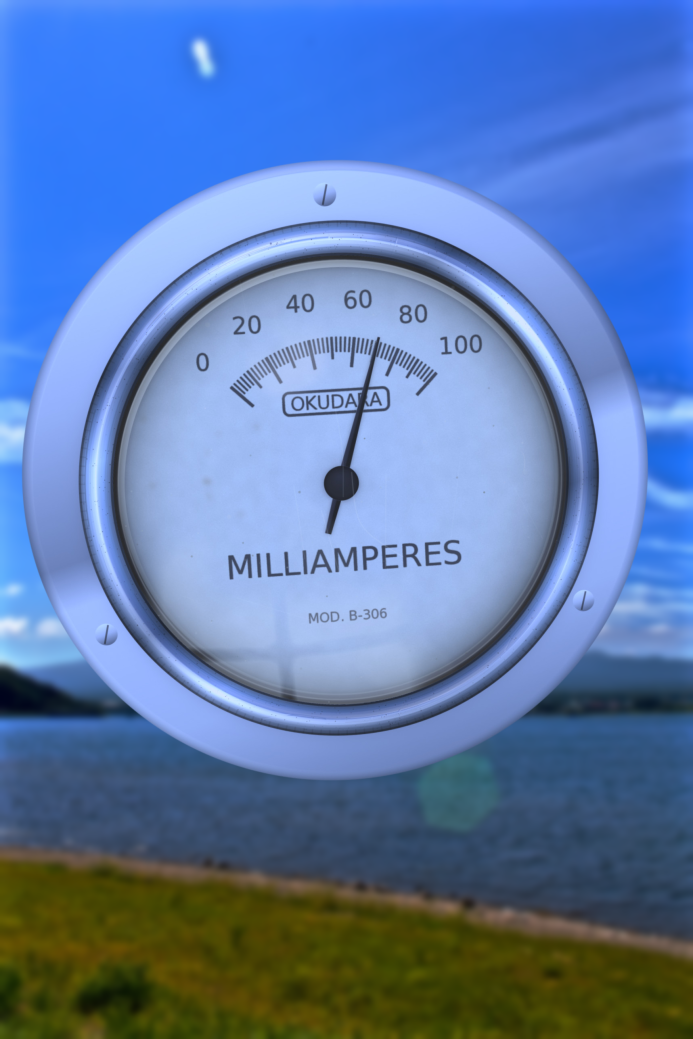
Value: 70; mA
